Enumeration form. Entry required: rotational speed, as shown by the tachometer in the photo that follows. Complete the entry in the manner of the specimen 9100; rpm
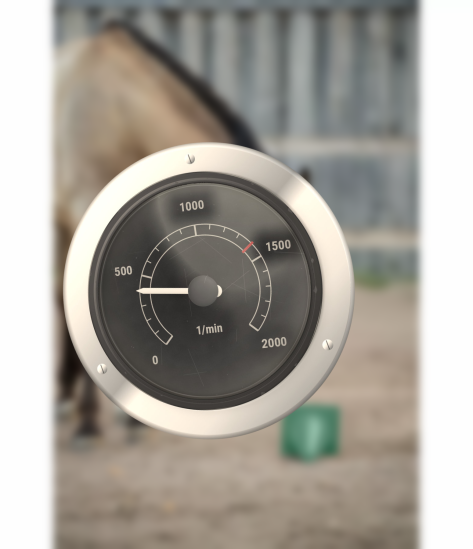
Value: 400; rpm
